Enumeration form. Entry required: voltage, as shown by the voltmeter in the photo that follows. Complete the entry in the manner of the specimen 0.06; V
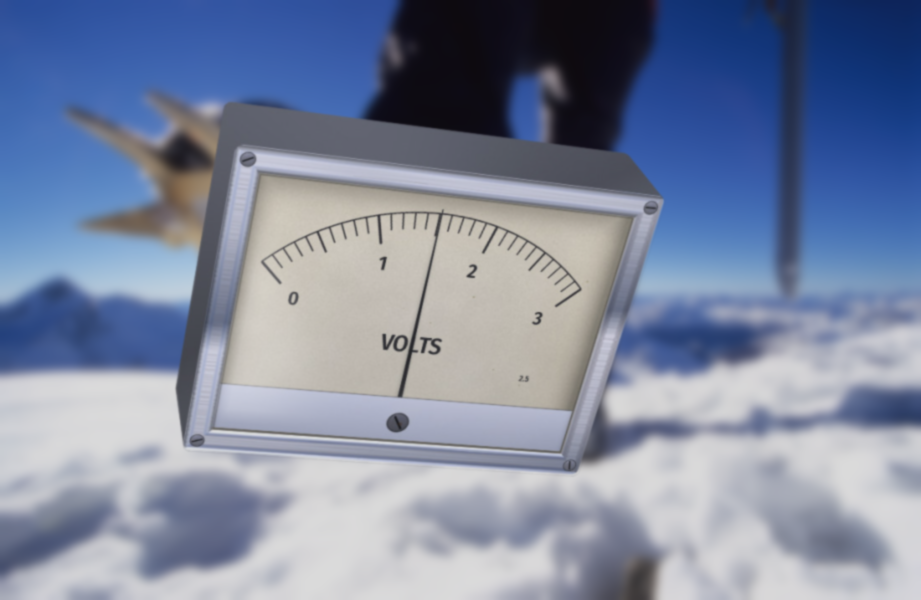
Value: 1.5; V
